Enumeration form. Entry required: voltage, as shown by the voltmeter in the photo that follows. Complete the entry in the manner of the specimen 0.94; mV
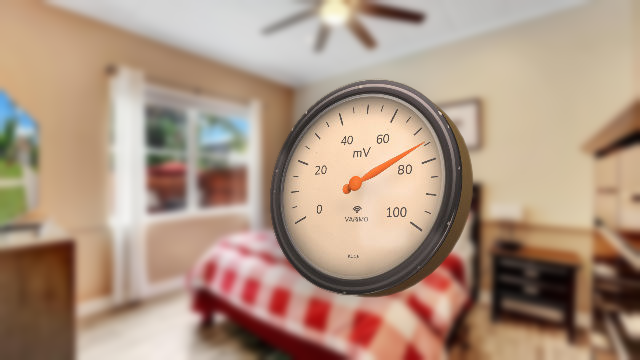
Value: 75; mV
